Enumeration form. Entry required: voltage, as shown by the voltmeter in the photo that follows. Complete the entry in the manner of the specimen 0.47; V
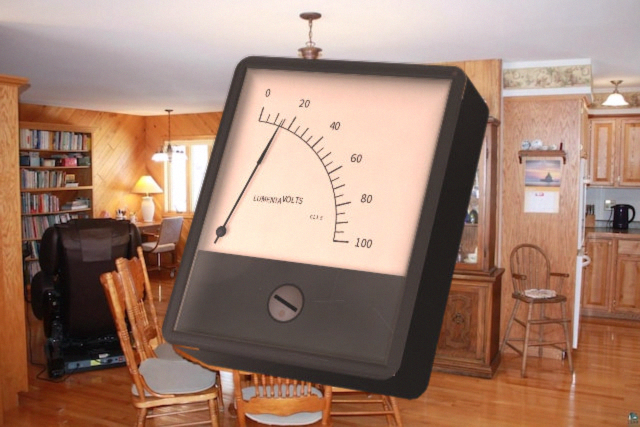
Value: 15; V
